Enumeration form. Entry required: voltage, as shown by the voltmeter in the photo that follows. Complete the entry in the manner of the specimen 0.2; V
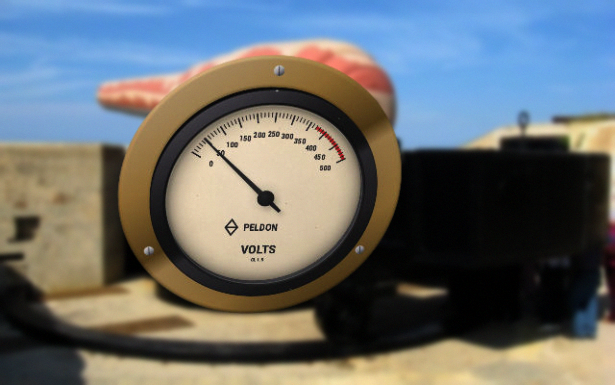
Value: 50; V
